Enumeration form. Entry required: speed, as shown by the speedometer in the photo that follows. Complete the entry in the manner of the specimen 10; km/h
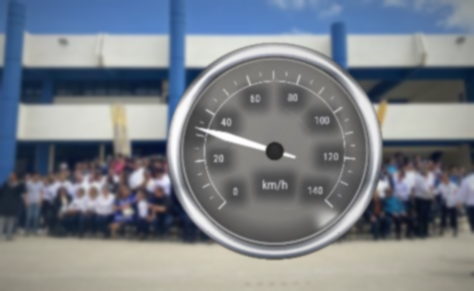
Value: 32.5; km/h
